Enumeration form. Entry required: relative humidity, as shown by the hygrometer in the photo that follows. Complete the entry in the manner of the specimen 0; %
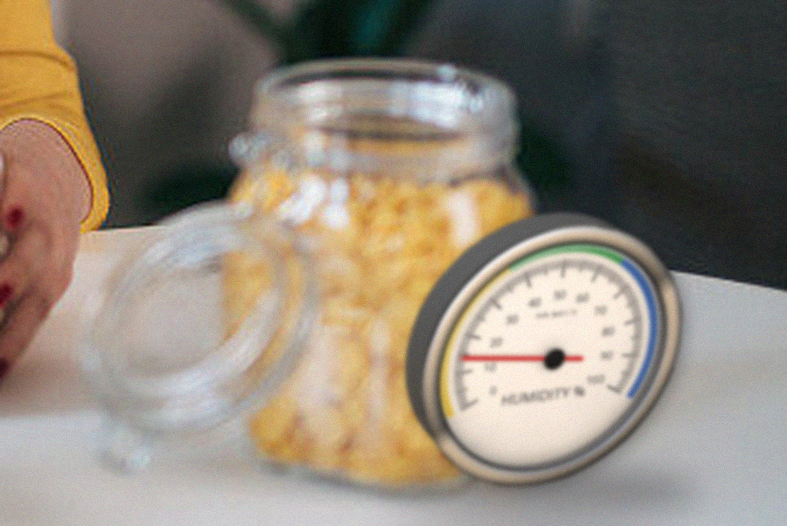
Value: 15; %
